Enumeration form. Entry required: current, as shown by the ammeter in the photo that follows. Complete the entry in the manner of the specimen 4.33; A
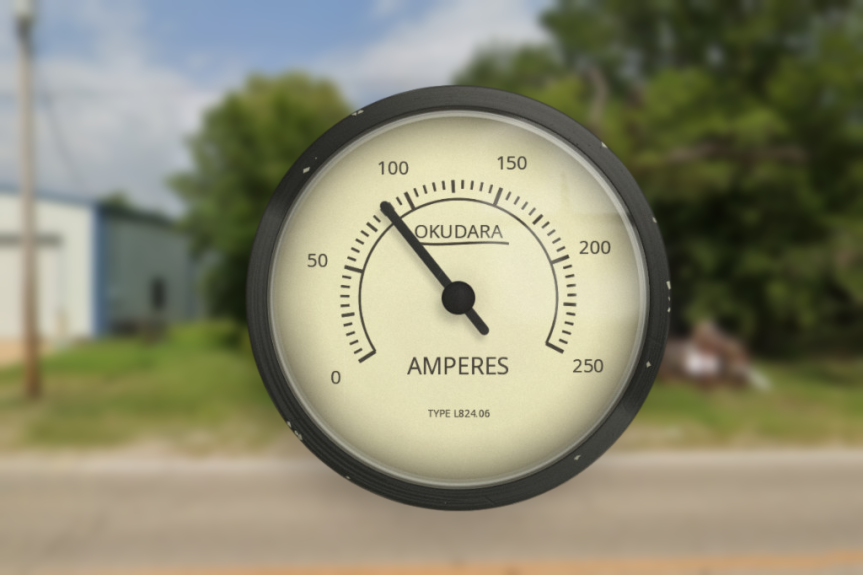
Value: 87.5; A
